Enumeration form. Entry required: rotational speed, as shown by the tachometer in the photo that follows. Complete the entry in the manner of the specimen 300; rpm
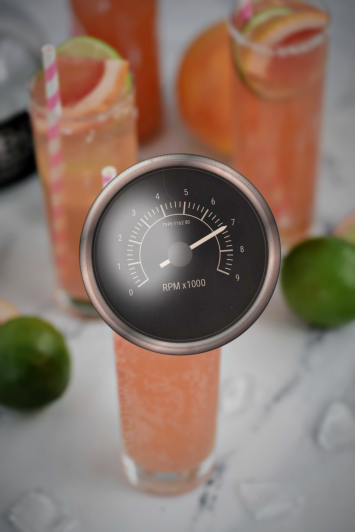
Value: 7000; rpm
